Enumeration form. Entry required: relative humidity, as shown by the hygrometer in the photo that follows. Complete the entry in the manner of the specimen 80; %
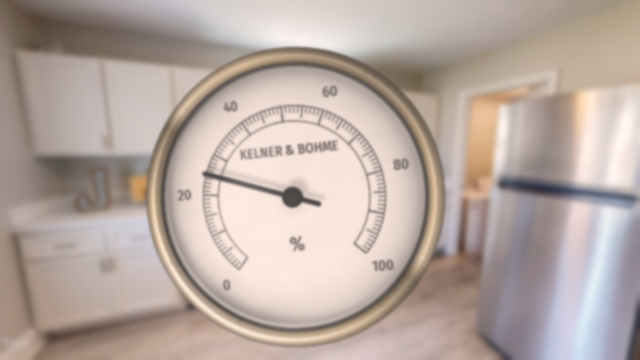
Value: 25; %
